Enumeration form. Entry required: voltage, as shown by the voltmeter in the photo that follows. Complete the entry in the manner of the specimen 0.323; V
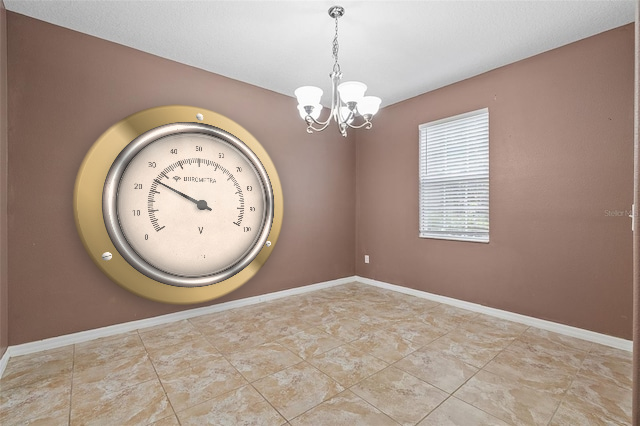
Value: 25; V
